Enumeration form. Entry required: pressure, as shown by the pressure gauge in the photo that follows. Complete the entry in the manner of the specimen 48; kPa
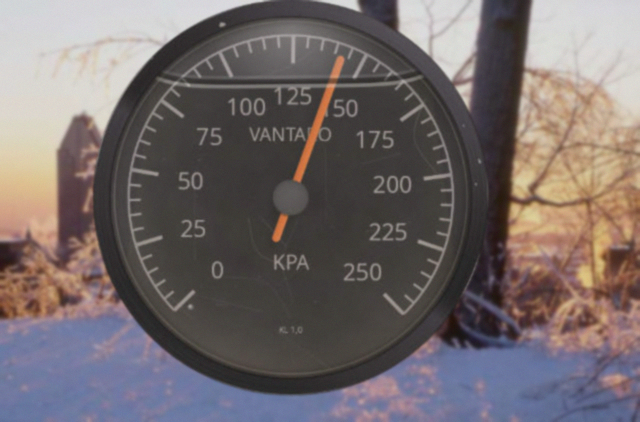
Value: 142.5; kPa
